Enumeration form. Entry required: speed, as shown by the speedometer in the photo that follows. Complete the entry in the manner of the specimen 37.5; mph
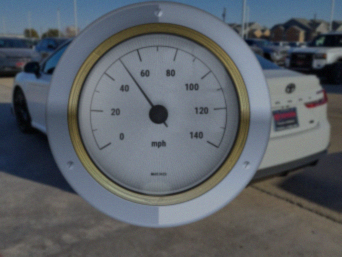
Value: 50; mph
